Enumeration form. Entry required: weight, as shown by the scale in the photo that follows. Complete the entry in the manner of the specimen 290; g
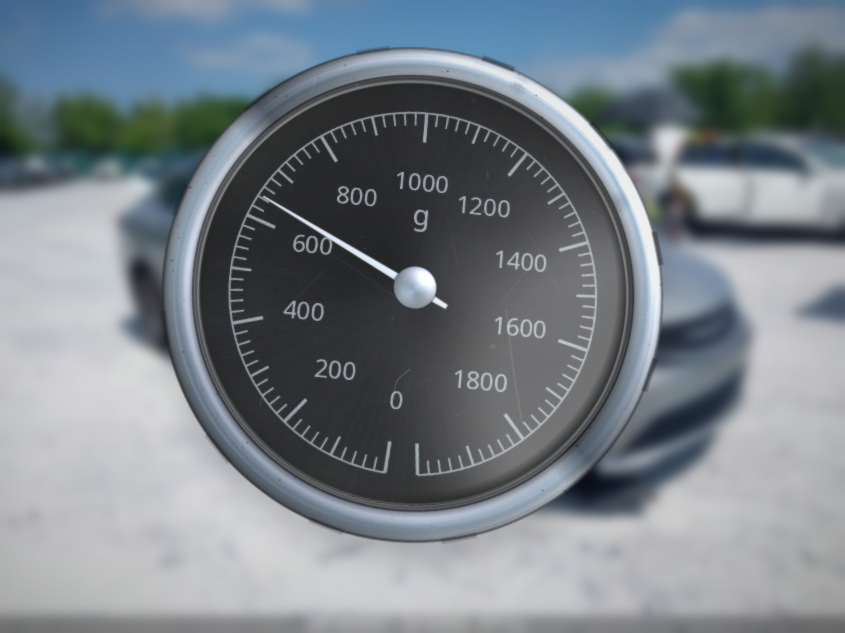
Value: 640; g
